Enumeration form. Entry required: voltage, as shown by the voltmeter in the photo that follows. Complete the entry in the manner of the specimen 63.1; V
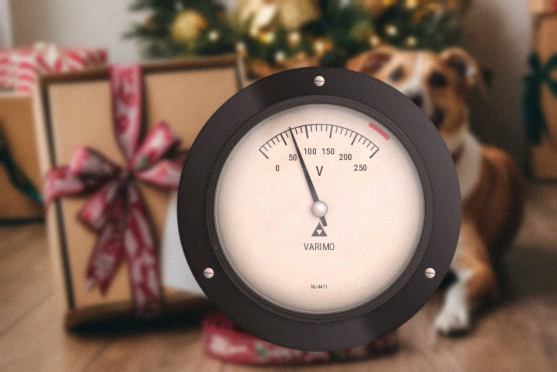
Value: 70; V
